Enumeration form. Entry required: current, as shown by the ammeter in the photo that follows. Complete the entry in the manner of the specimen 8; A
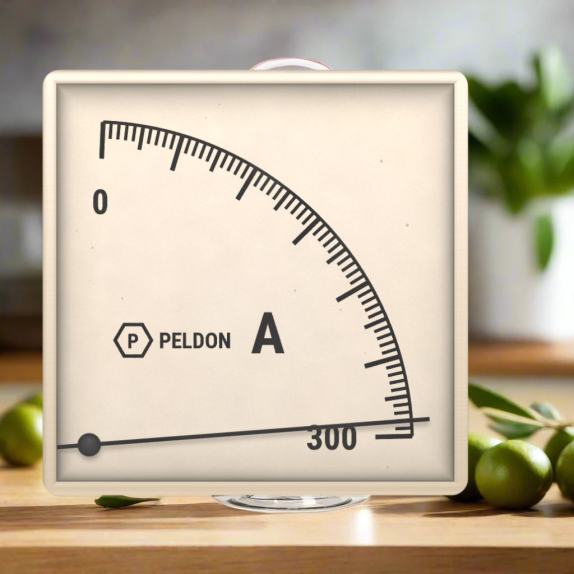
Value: 290; A
